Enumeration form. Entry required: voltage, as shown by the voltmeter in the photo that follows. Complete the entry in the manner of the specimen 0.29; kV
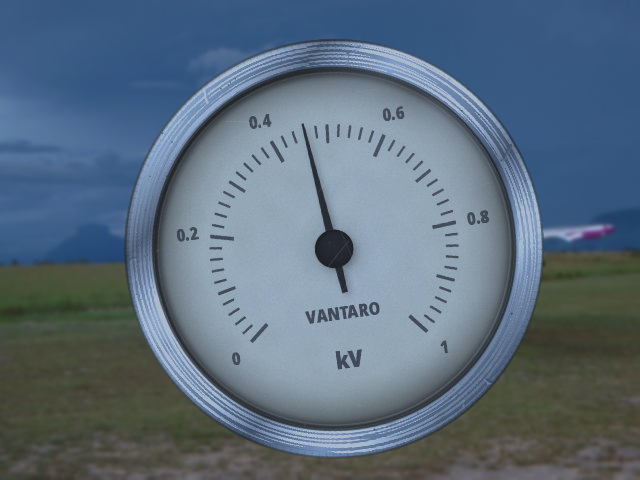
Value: 0.46; kV
